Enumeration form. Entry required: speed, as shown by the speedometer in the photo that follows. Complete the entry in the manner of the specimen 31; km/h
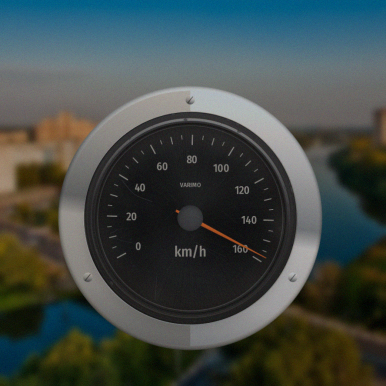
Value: 157.5; km/h
